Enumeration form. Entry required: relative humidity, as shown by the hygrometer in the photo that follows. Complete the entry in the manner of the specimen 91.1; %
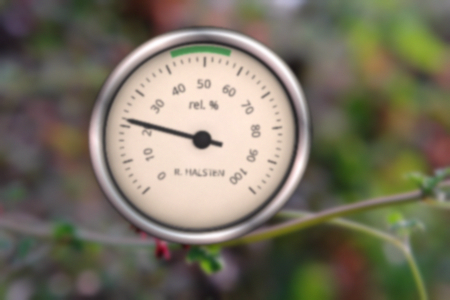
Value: 22; %
